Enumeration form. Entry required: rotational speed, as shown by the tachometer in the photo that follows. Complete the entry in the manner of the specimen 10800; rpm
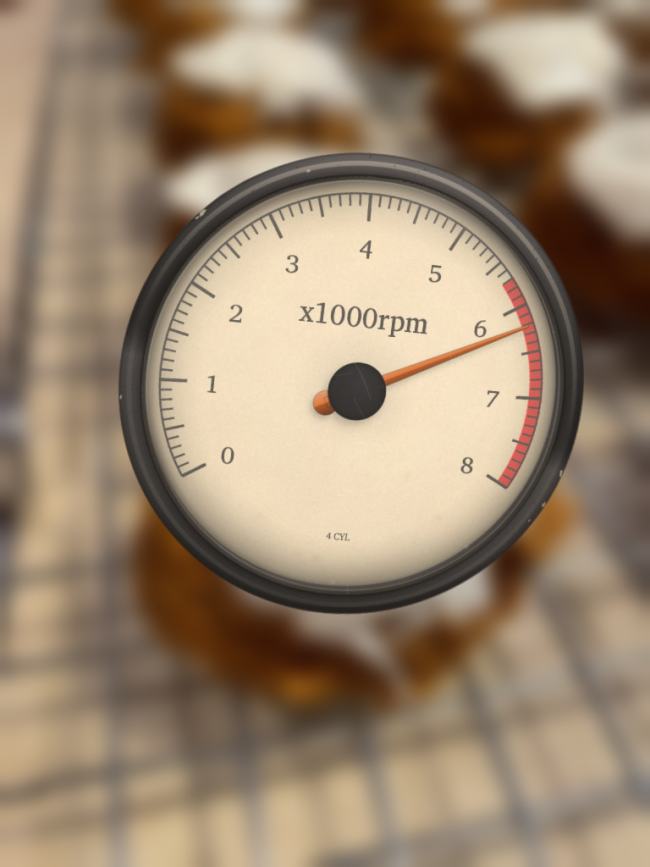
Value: 6200; rpm
